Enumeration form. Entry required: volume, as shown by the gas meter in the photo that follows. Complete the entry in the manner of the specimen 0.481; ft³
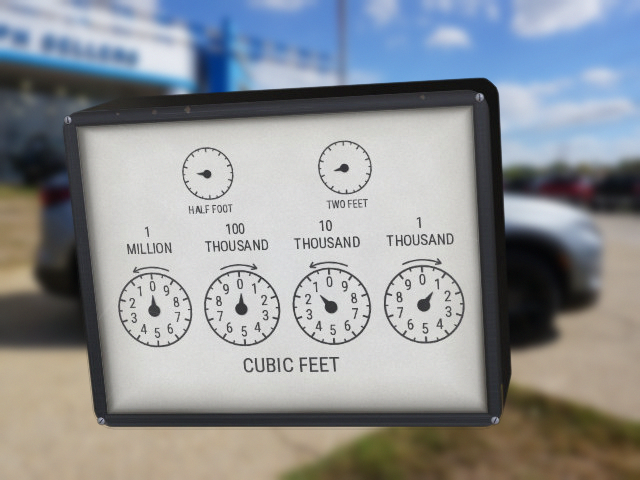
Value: 1100; ft³
